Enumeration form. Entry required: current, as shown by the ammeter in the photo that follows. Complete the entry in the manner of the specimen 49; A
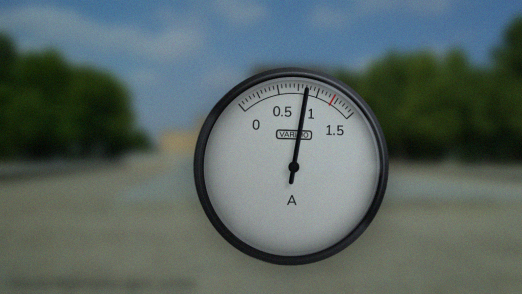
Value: 0.85; A
